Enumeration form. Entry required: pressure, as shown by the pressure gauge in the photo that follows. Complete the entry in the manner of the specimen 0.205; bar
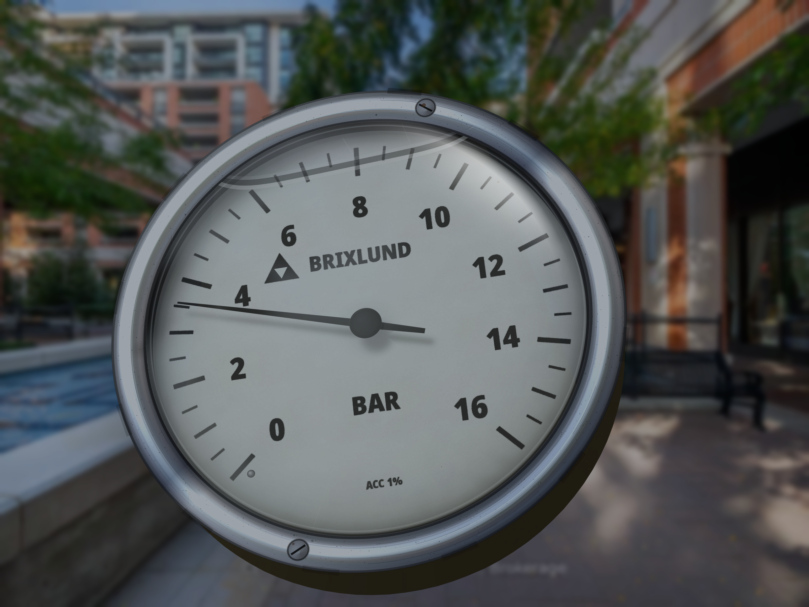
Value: 3.5; bar
